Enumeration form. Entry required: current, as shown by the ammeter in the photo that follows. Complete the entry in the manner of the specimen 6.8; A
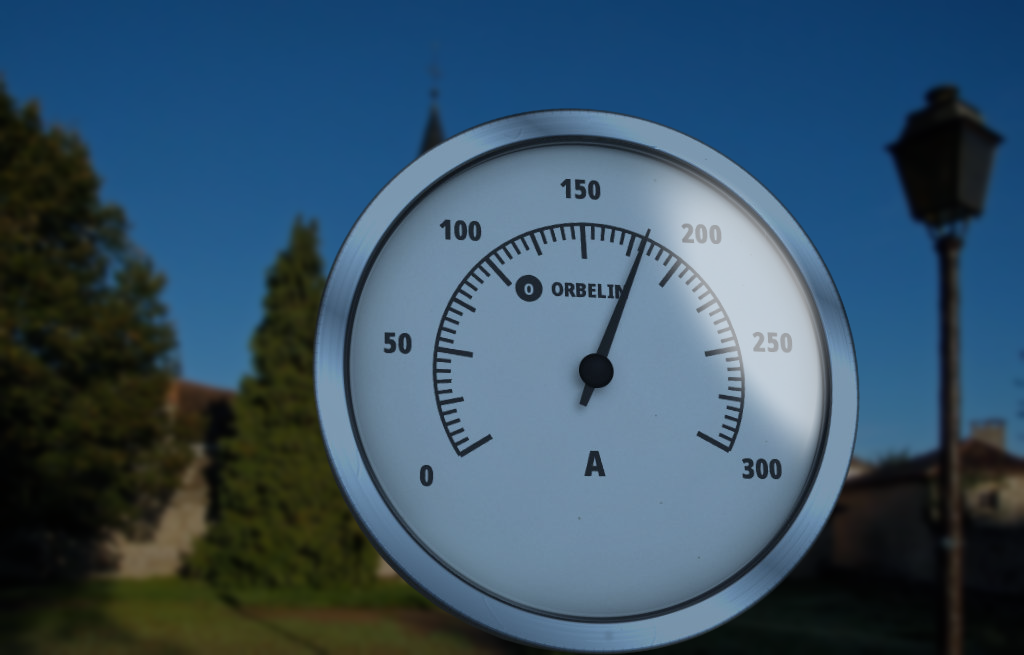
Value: 180; A
